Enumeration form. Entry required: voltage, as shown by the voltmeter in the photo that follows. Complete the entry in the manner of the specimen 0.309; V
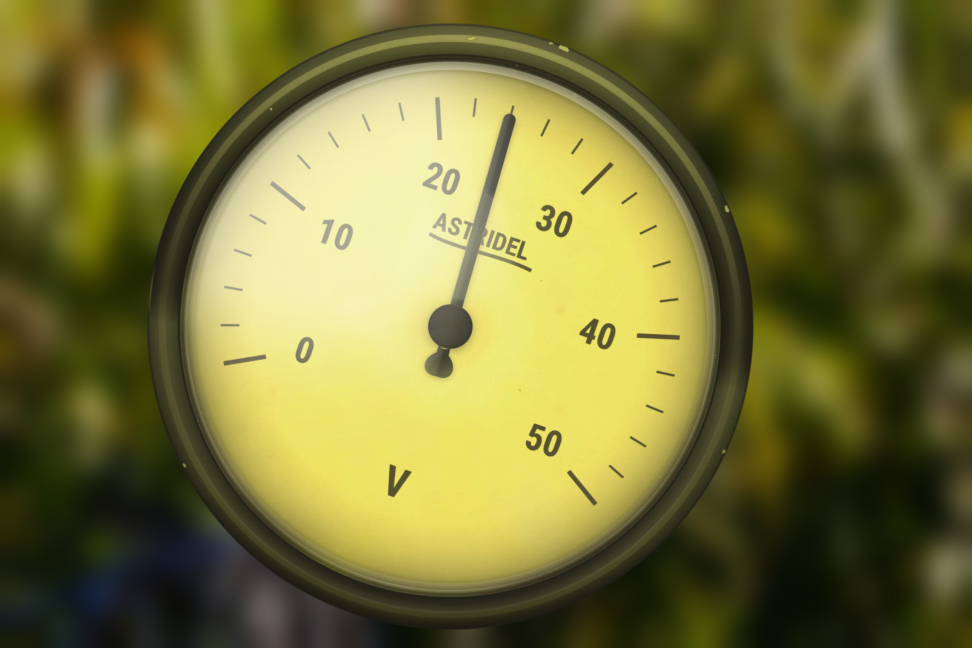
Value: 24; V
